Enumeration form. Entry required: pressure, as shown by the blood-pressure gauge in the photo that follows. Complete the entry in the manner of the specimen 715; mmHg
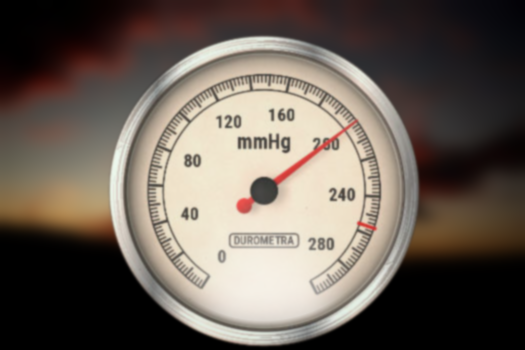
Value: 200; mmHg
